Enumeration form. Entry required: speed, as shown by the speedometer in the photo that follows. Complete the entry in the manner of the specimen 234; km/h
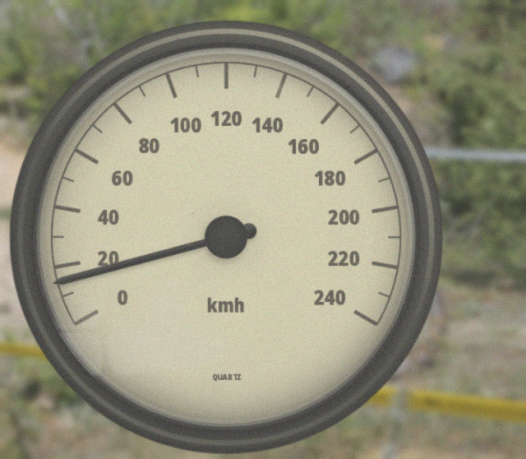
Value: 15; km/h
